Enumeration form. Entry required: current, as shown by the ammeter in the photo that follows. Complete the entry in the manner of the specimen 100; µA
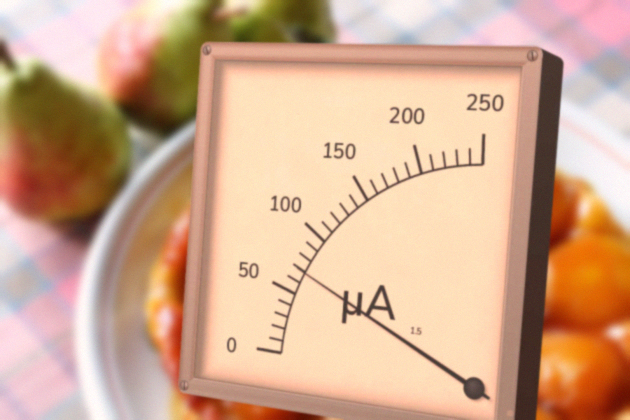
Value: 70; µA
